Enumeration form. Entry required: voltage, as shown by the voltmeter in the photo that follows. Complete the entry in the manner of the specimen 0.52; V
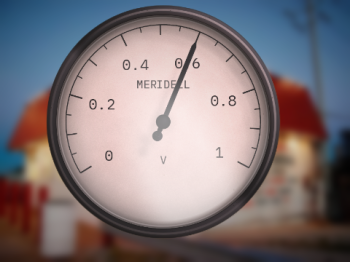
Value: 0.6; V
